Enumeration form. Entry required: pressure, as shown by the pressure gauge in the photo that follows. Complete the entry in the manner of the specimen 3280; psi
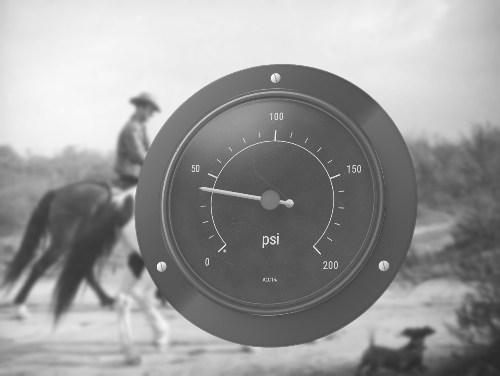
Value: 40; psi
